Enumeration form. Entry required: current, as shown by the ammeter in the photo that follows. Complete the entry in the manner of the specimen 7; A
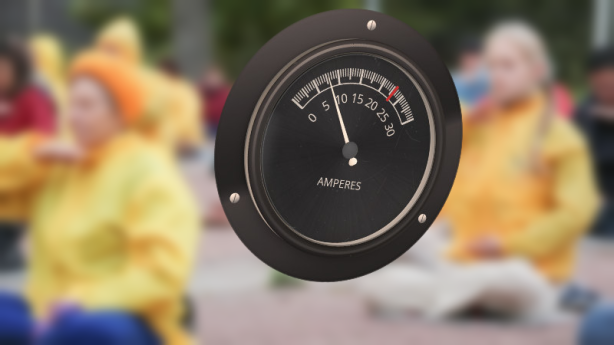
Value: 7.5; A
